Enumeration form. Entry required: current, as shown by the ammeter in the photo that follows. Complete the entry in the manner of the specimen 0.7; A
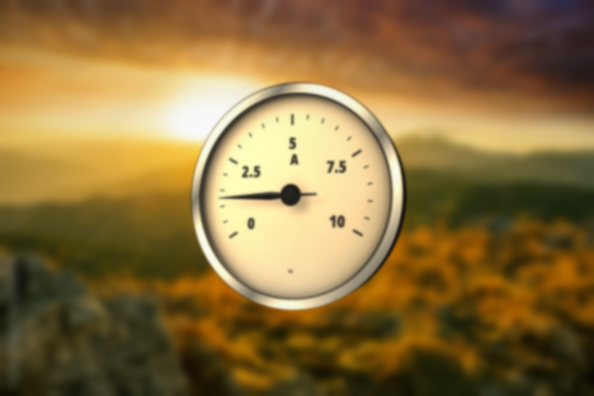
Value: 1.25; A
